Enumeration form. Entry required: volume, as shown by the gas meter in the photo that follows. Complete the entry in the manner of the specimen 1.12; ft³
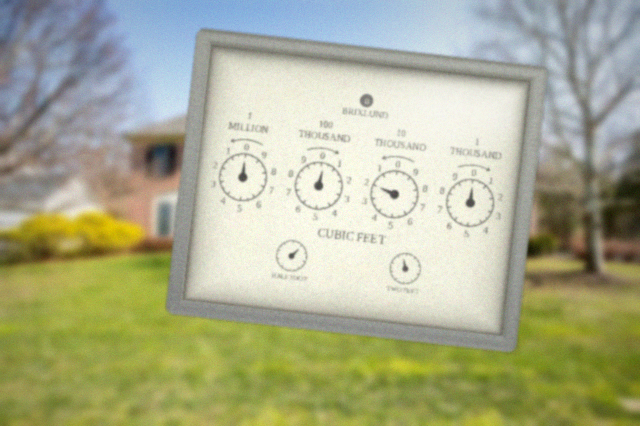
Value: 2000; ft³
